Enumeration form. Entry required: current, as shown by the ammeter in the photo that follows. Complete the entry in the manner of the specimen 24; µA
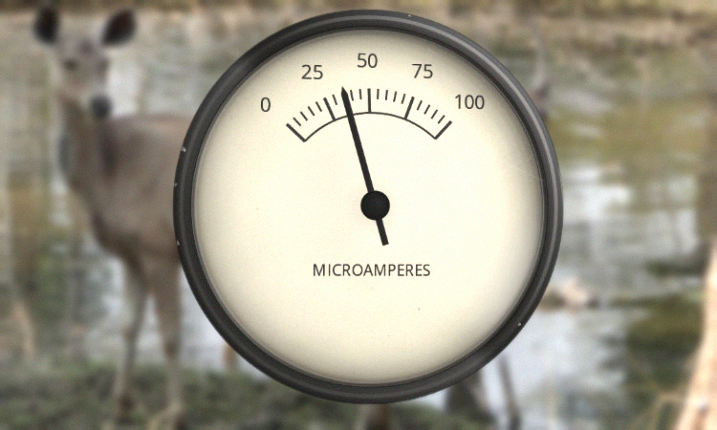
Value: 35; µA
